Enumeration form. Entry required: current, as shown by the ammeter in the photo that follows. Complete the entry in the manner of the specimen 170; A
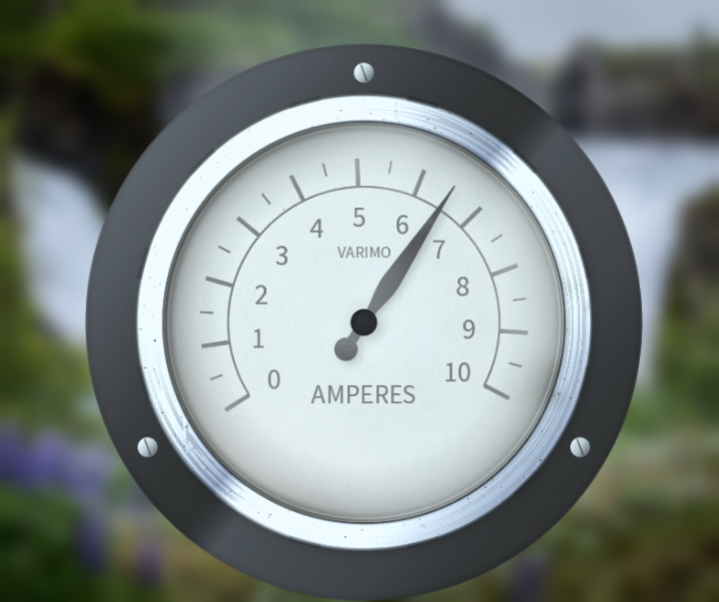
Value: 6.5; A
